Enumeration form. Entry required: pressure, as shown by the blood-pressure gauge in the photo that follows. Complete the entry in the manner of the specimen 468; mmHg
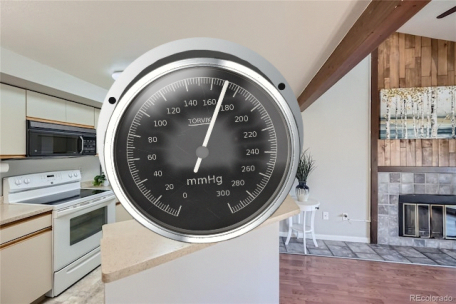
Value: 170; mmHg
